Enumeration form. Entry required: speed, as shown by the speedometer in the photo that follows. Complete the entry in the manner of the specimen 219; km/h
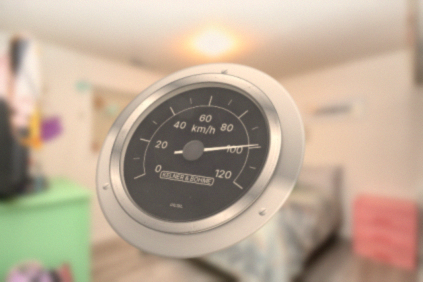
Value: 100; km/h
